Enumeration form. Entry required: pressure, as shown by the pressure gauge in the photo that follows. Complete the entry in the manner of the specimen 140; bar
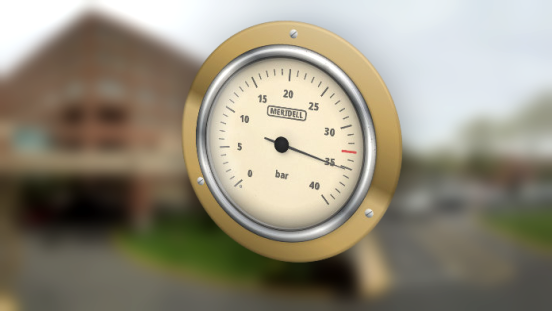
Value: 35; bar
